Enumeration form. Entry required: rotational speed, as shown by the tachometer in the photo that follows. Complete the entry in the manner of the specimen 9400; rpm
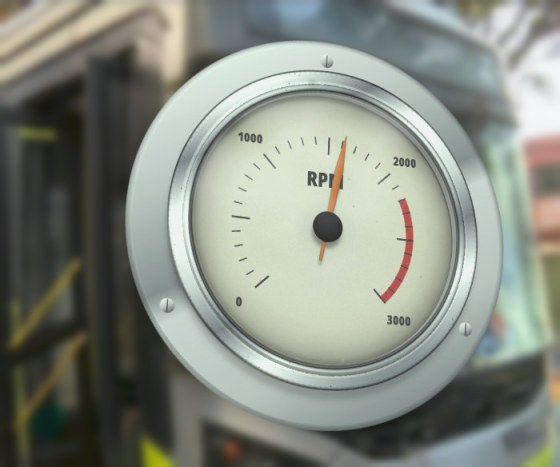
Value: 1600; rpm
